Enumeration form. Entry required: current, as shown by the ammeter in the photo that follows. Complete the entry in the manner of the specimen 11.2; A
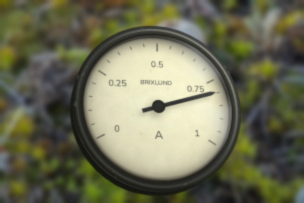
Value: 0.8; A
